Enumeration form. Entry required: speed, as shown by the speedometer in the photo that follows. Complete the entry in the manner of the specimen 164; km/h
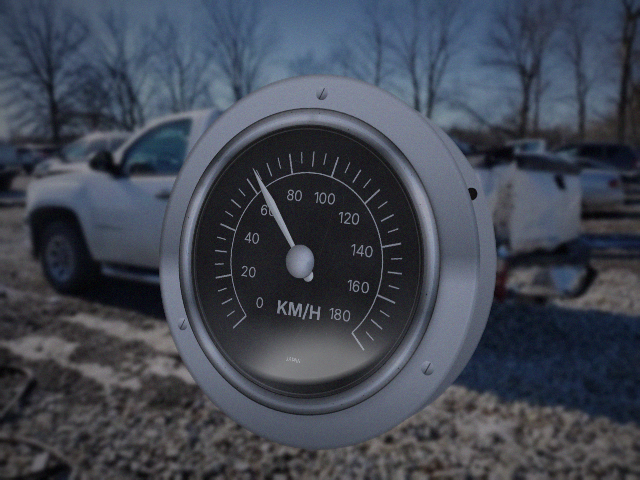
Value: 65; km/h
